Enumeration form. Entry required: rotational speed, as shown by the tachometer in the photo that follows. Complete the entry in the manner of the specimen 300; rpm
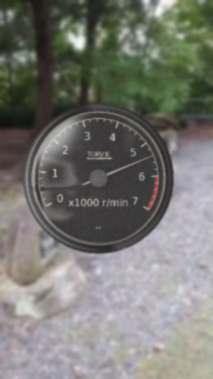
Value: 5400; rpm
